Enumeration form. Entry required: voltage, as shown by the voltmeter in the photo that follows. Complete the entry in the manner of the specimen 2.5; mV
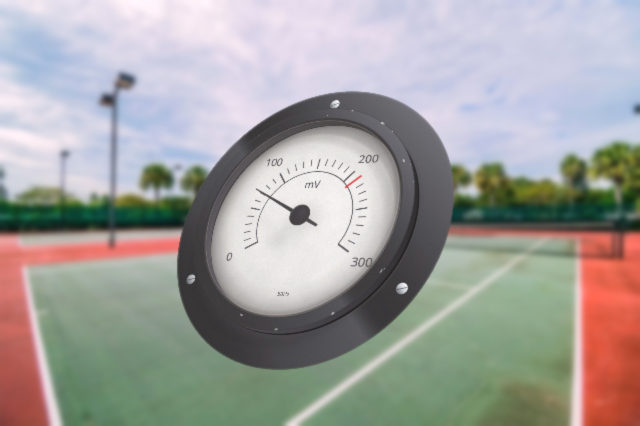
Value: 70; mV
